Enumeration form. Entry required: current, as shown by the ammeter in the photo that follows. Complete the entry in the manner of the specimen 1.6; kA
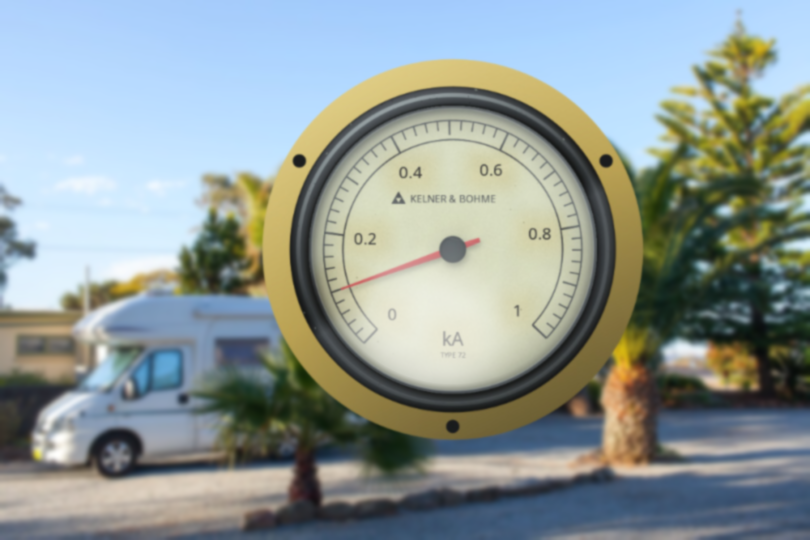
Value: 0.1; kA
